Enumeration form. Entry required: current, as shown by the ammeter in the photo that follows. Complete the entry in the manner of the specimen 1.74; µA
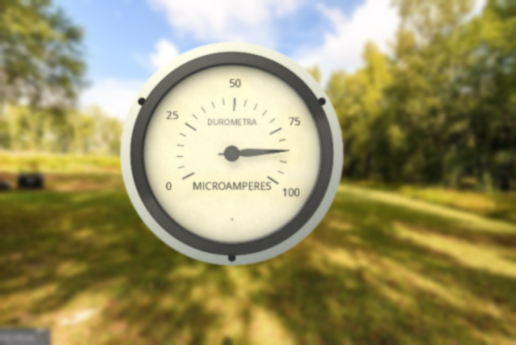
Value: 85; µA
